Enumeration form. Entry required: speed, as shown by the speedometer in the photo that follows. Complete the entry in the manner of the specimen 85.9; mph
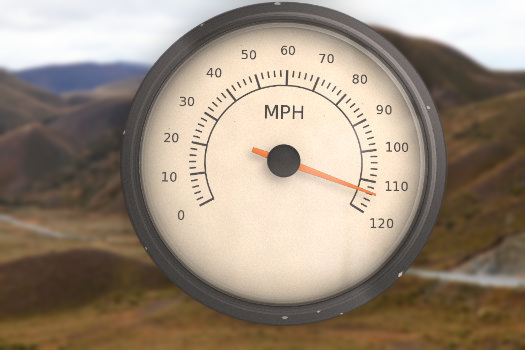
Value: 114; mph
